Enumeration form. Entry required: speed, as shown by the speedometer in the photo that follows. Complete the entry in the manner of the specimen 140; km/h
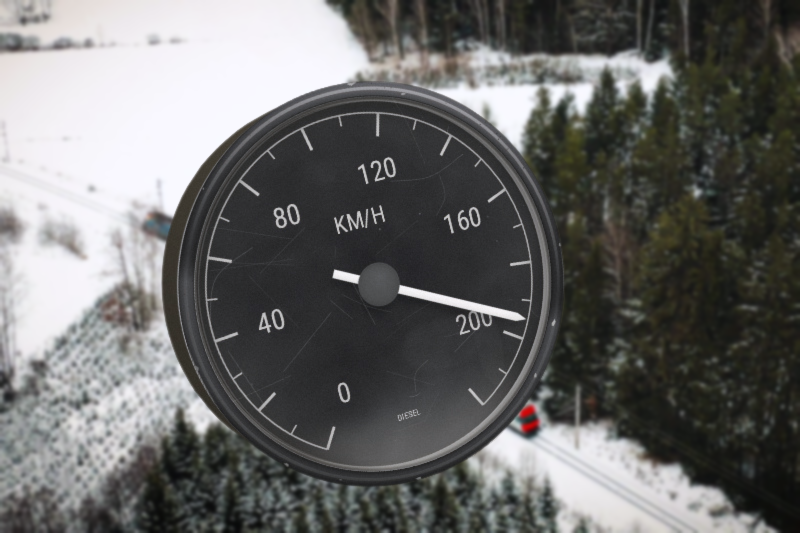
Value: 195; km/h
